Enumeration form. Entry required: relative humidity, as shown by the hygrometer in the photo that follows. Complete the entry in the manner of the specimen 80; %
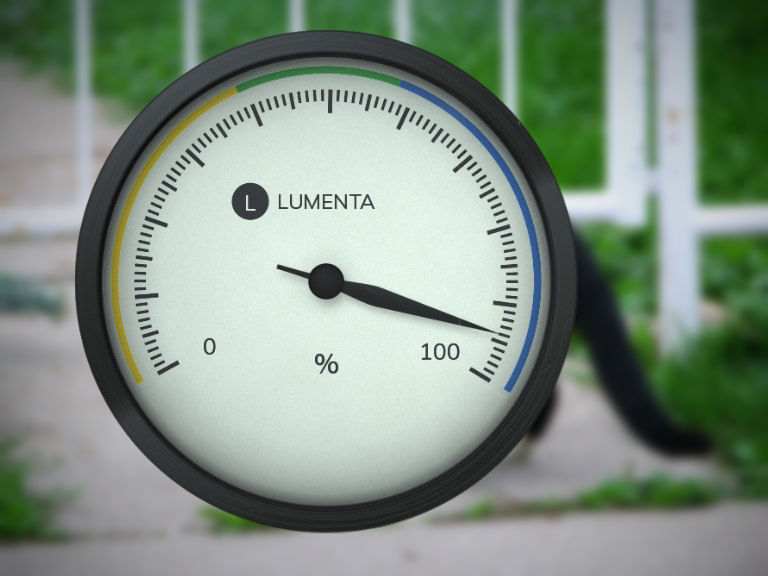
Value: 94; %
